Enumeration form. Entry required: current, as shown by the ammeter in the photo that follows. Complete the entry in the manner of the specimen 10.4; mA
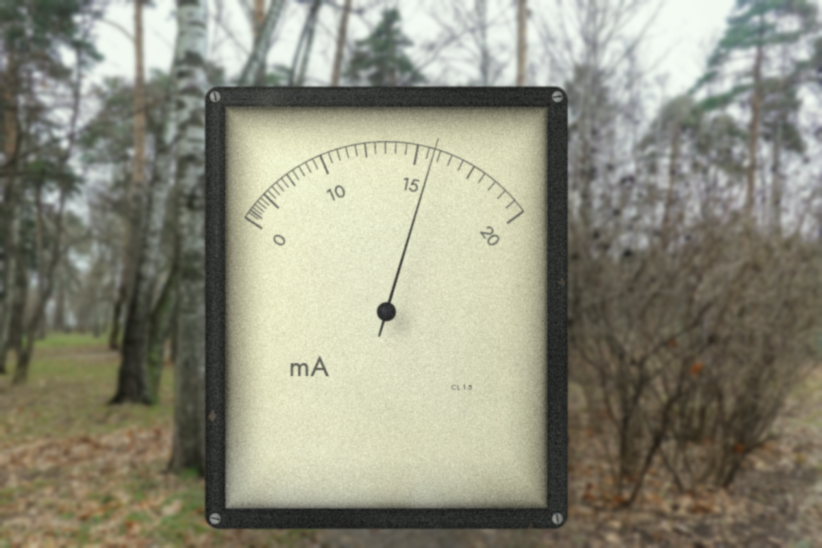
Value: 15.75; mA
